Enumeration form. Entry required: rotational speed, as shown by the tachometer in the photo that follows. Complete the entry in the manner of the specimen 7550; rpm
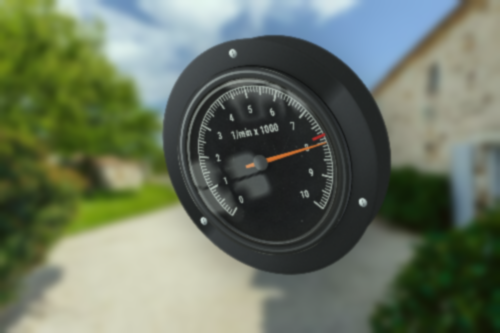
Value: 8000; rpm
